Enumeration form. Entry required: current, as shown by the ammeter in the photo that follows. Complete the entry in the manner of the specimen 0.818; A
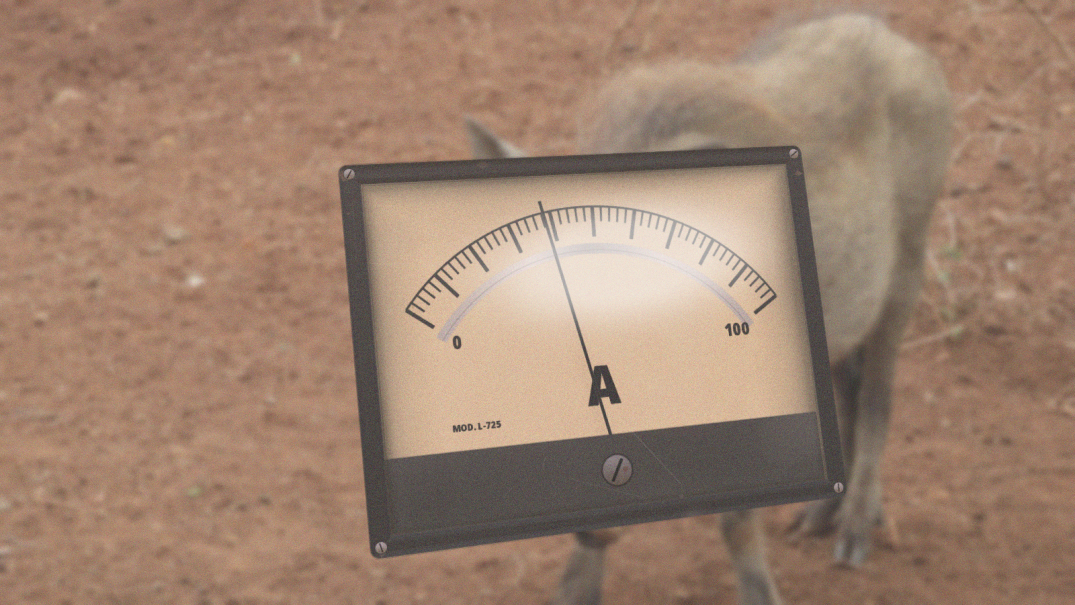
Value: 38; A
